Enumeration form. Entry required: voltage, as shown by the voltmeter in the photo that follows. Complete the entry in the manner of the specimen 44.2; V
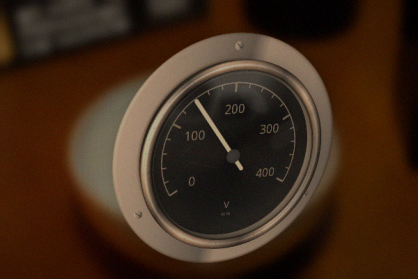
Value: 140; V
